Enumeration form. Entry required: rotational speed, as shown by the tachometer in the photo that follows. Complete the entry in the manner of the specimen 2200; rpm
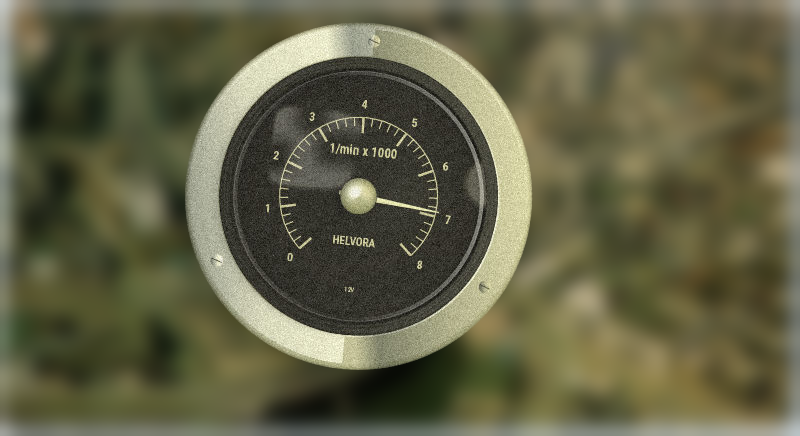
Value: 6900; rpm
